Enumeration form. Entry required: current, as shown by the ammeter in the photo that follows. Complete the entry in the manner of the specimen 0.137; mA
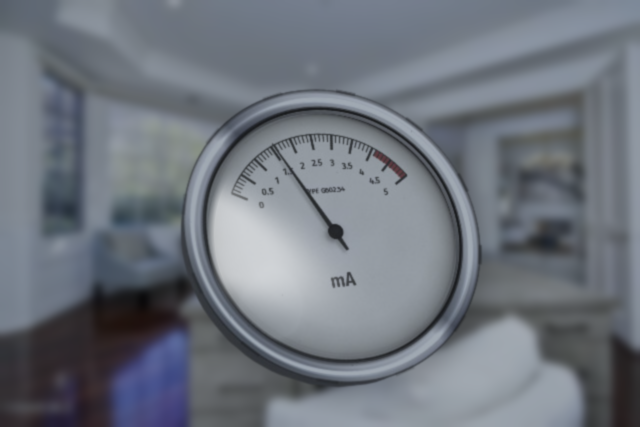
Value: 1.5; mA
